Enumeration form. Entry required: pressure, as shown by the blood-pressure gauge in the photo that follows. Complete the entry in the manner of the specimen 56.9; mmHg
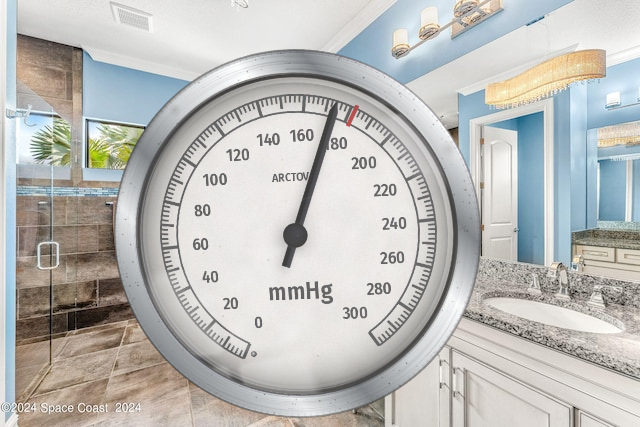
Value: 174; mmHg
